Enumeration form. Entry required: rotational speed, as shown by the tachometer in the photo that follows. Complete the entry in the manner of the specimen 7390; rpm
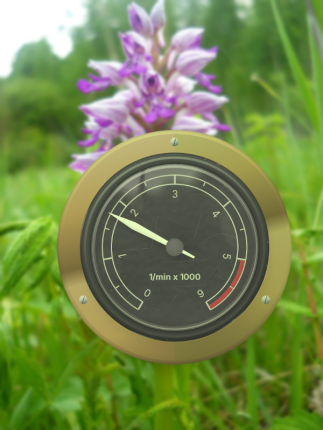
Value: 1750; rpm
